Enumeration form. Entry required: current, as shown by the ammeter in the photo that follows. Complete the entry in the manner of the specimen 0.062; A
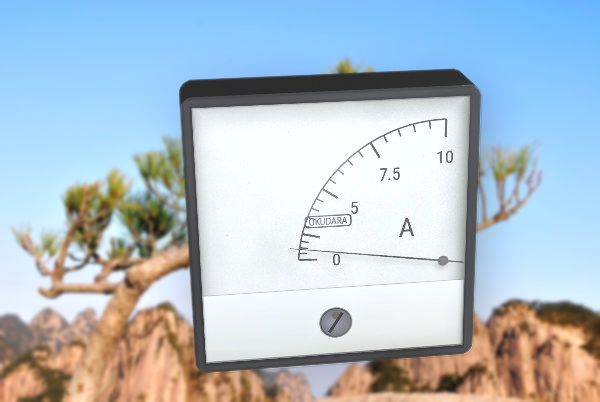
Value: 1.5; A
